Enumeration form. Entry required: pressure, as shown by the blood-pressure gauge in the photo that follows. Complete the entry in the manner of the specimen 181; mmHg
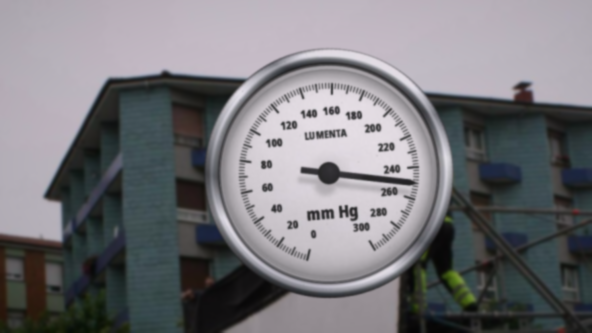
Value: 250; mmHg
